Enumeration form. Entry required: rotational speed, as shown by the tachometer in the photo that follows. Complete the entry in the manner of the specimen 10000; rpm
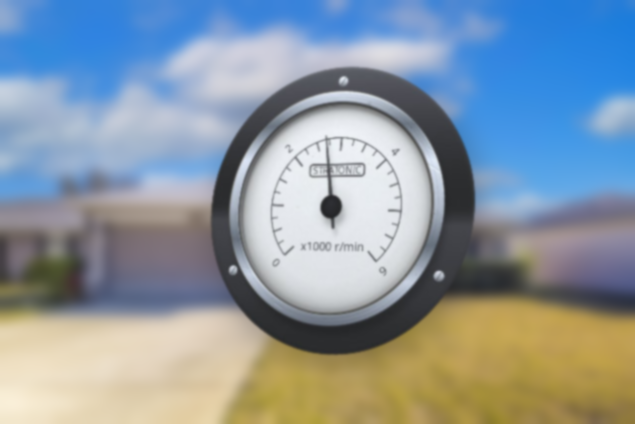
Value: 2750; rpm
